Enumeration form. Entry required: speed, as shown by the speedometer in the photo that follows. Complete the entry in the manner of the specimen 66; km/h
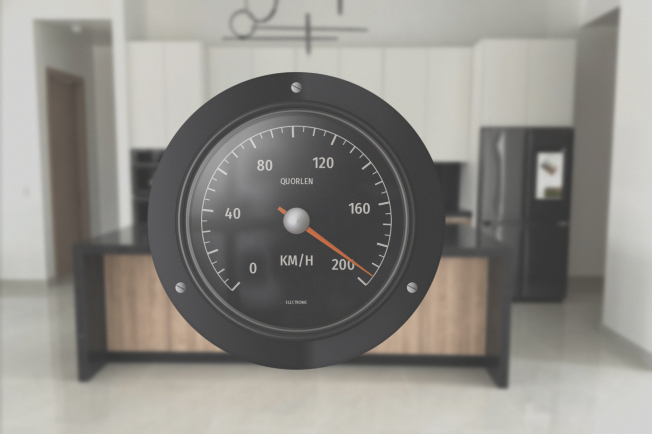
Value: 195; km/h
